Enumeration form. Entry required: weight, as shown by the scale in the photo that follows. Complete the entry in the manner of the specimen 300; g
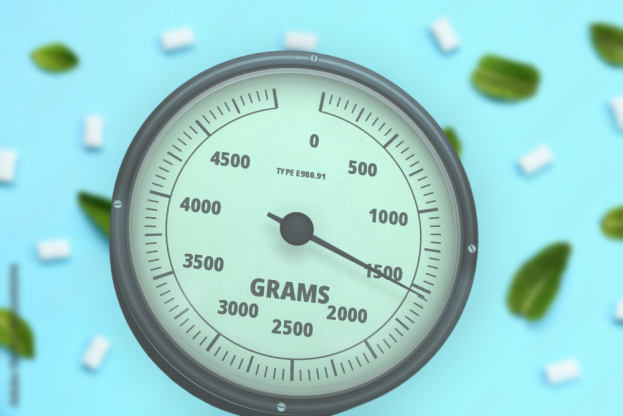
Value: 1550; g
